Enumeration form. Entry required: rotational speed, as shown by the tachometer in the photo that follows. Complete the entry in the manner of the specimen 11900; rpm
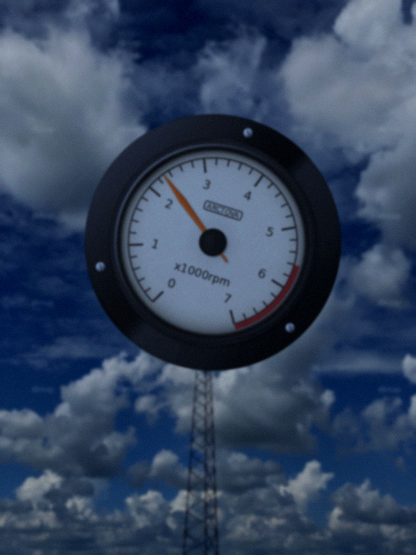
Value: 2300; rpm
